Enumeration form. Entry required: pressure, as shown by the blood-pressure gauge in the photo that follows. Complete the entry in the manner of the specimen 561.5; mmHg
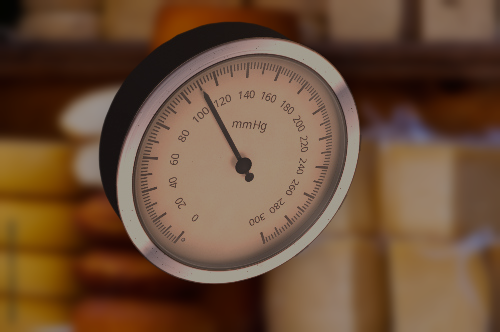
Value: 110; mmHg
